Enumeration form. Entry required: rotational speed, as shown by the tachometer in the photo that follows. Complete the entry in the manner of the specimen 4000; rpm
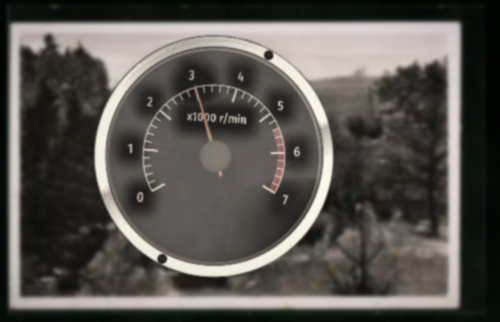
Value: 3000; rpm
